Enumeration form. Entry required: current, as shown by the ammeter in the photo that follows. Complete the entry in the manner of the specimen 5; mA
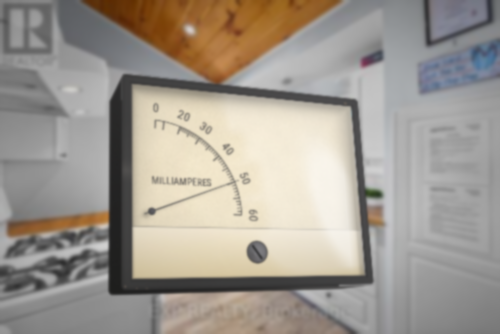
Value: 50; mA
